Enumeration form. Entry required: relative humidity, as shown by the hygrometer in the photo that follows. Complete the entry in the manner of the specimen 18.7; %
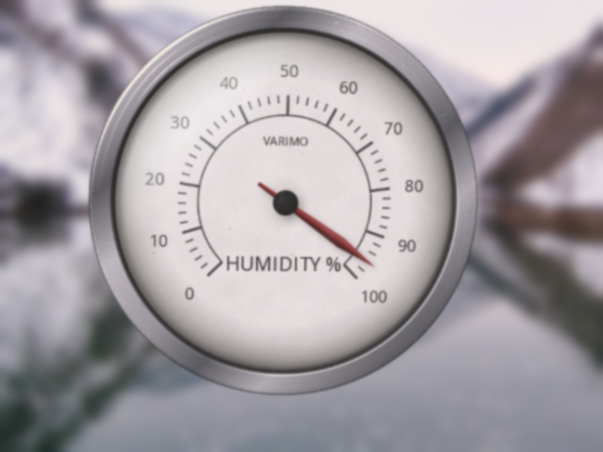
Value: 96; %
